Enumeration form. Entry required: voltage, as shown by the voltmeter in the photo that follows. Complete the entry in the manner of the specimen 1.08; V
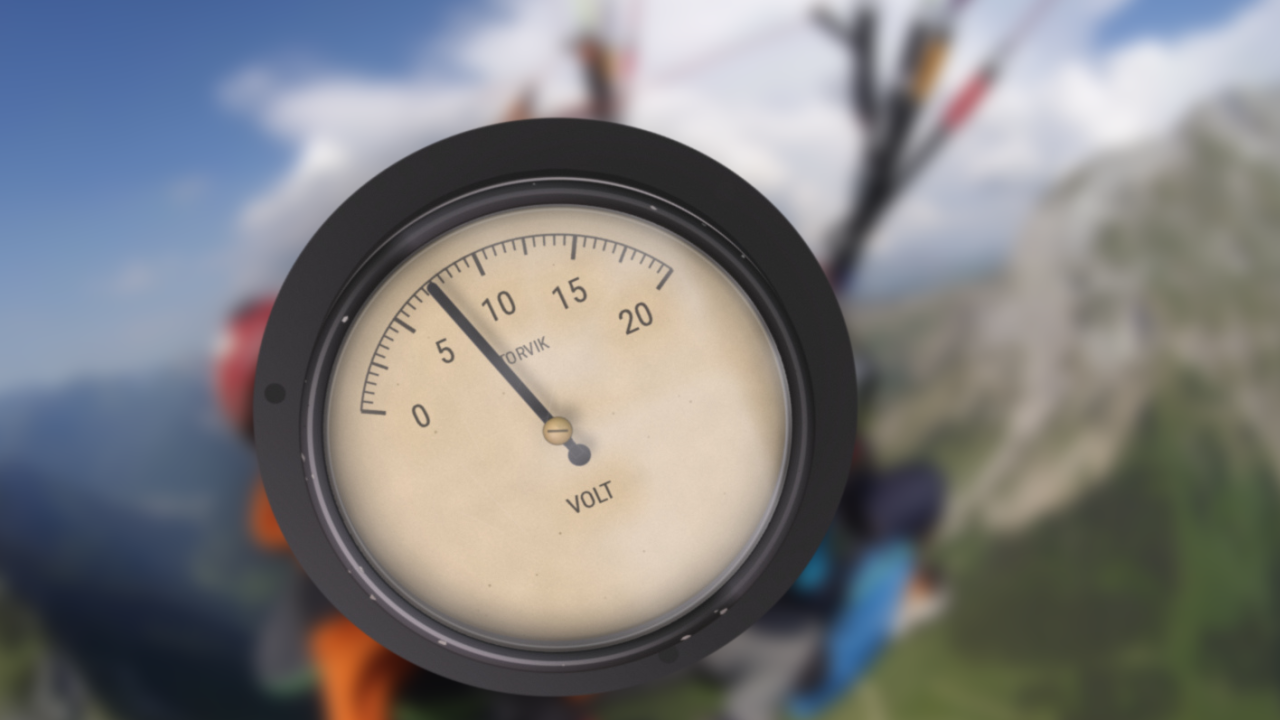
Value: 7.5; V
